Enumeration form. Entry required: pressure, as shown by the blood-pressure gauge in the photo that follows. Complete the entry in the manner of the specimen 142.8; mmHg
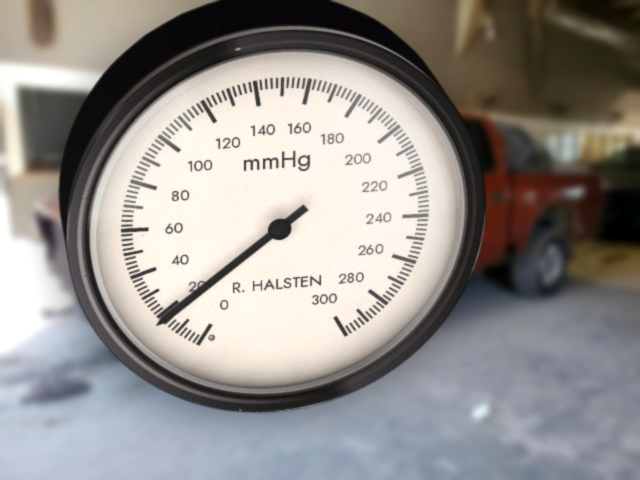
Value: 20; mmHg
